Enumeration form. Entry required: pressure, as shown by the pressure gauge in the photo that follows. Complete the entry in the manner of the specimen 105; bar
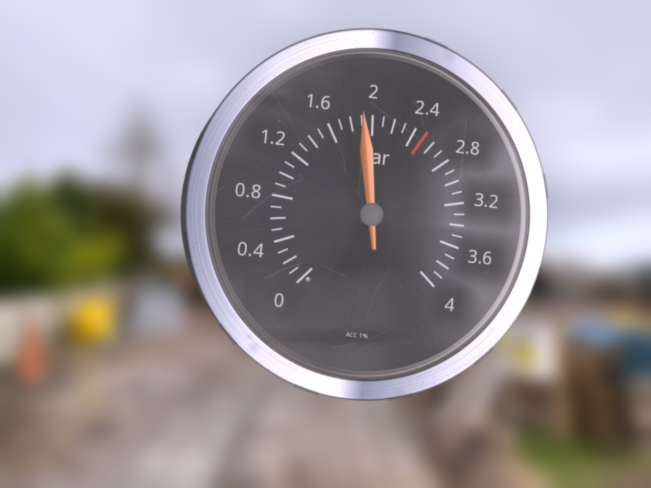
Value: 1.9; bar
